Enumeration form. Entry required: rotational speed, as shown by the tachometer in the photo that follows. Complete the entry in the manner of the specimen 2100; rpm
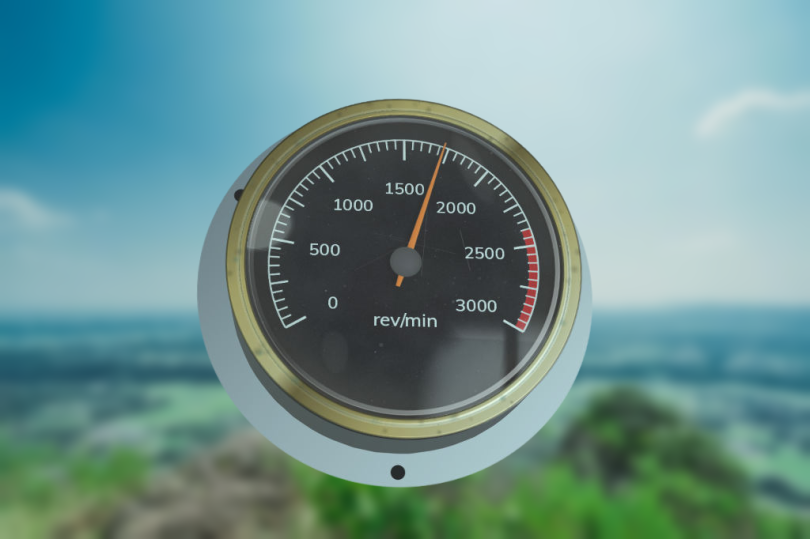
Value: 1725; rpm
